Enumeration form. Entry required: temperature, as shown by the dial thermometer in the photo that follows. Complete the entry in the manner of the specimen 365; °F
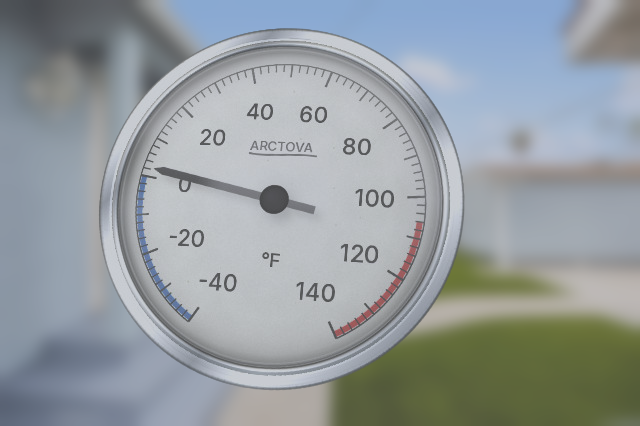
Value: 2; °F
